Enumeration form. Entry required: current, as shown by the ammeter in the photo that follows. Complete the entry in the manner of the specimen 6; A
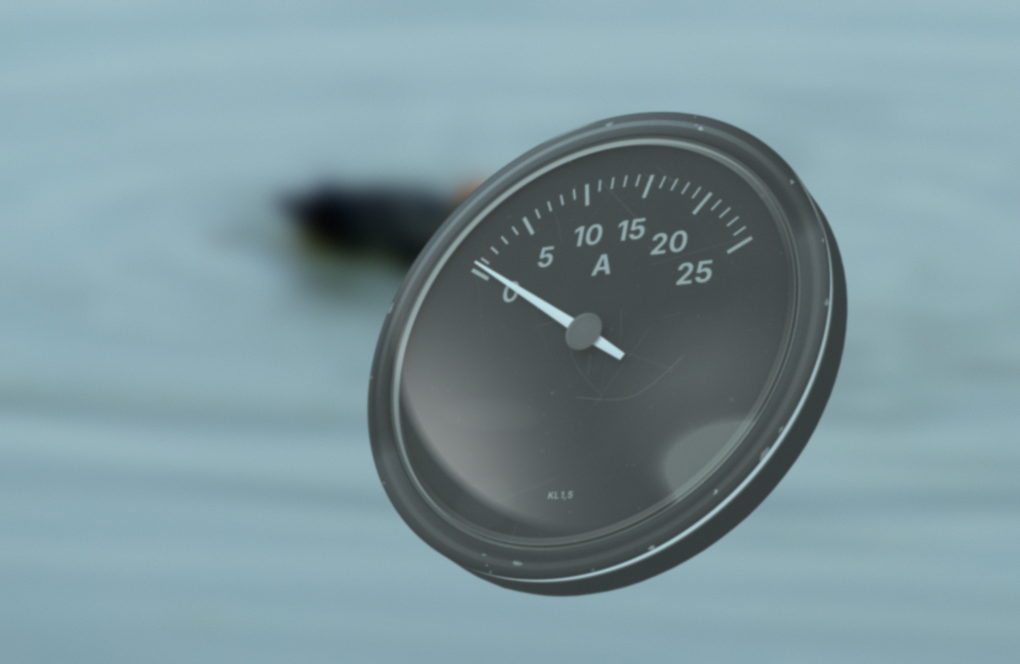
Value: 0.5; A
